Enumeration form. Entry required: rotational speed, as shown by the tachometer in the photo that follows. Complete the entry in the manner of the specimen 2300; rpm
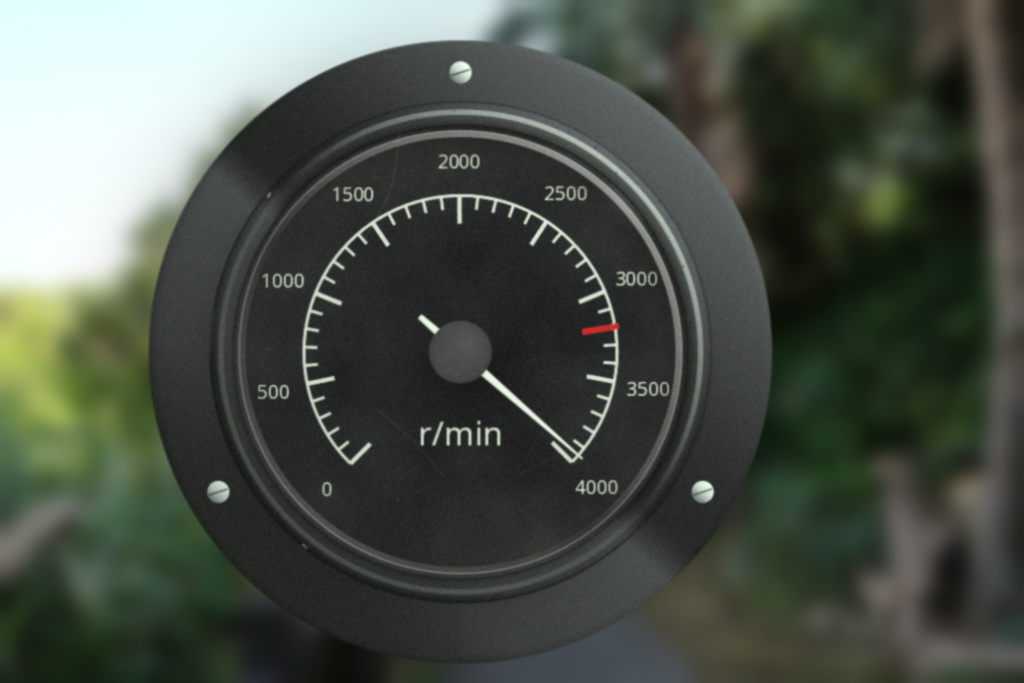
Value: 3950; rpm
